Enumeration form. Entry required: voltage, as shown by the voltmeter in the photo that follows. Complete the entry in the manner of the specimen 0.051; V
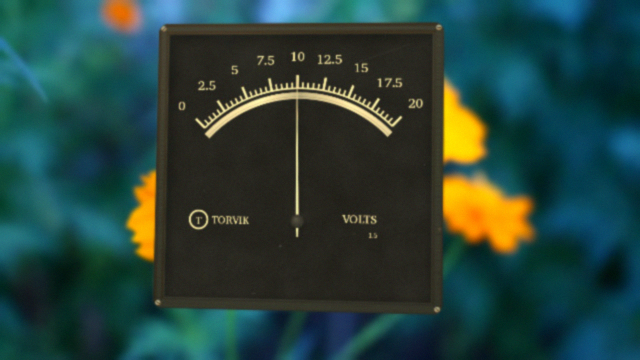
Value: 10; V
